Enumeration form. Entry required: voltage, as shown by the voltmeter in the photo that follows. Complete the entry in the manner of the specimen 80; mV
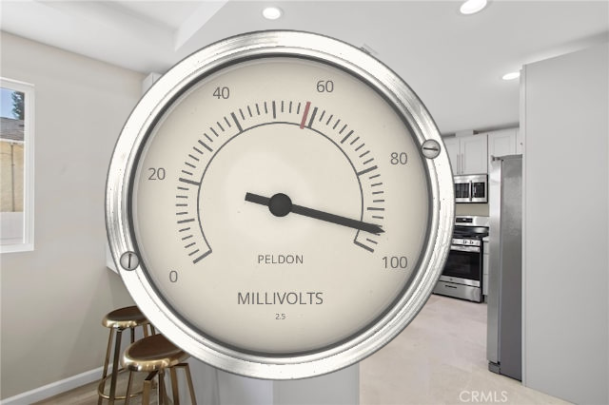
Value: 95; mV
